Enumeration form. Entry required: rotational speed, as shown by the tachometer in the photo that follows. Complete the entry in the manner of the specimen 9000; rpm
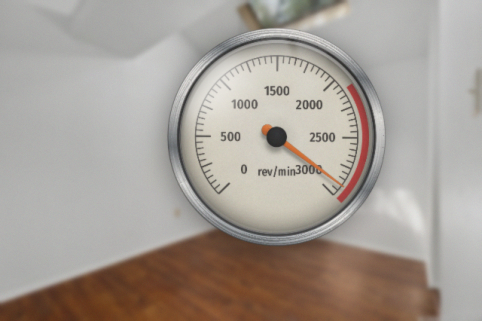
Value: 2900; rpm
